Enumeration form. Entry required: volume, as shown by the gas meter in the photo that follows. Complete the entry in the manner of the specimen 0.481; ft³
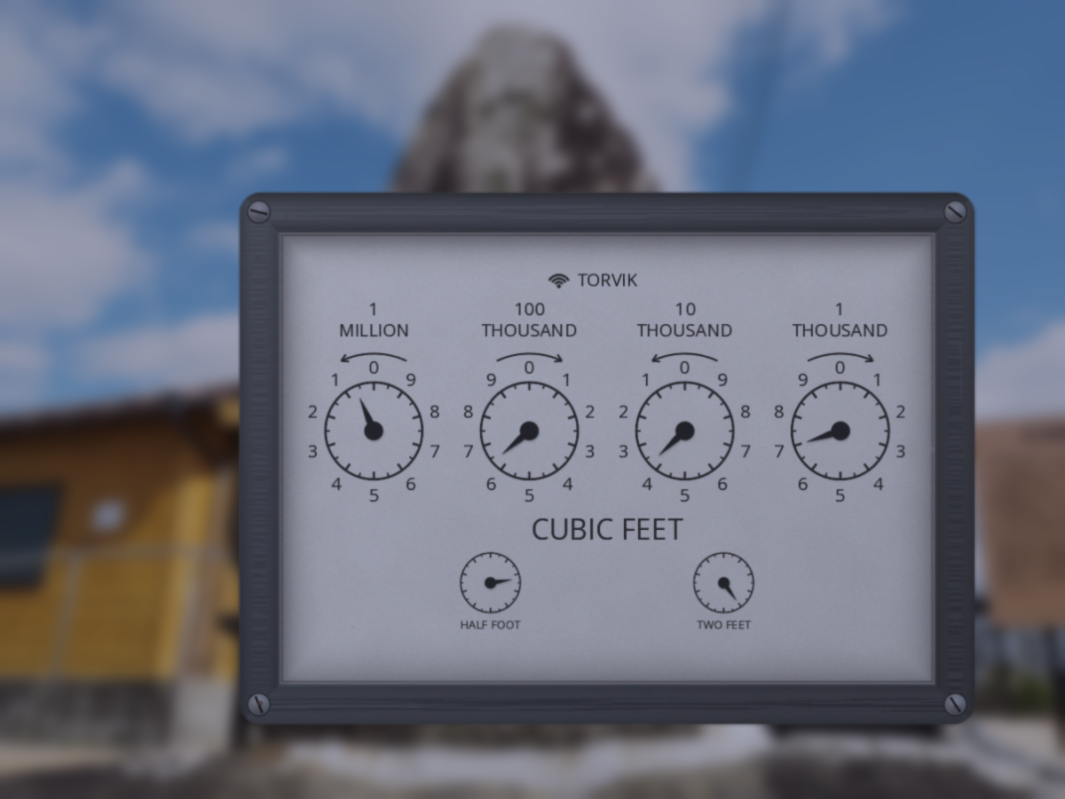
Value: 63700; ft³
